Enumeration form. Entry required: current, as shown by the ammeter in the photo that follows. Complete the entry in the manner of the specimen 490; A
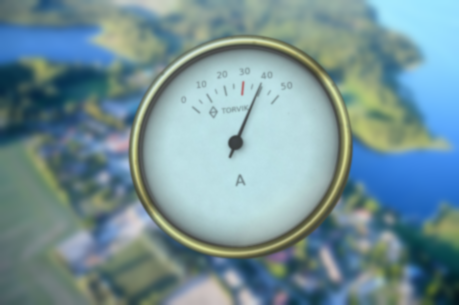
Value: 40; A
